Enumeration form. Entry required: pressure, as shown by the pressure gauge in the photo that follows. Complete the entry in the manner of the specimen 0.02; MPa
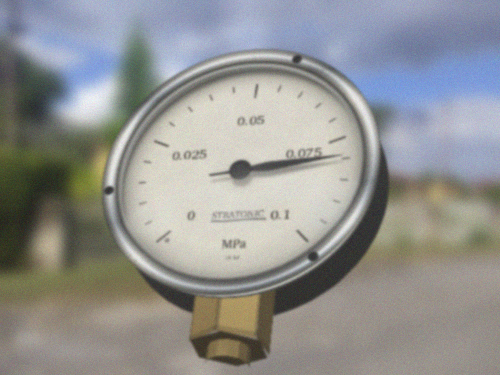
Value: 0.08; MPa
